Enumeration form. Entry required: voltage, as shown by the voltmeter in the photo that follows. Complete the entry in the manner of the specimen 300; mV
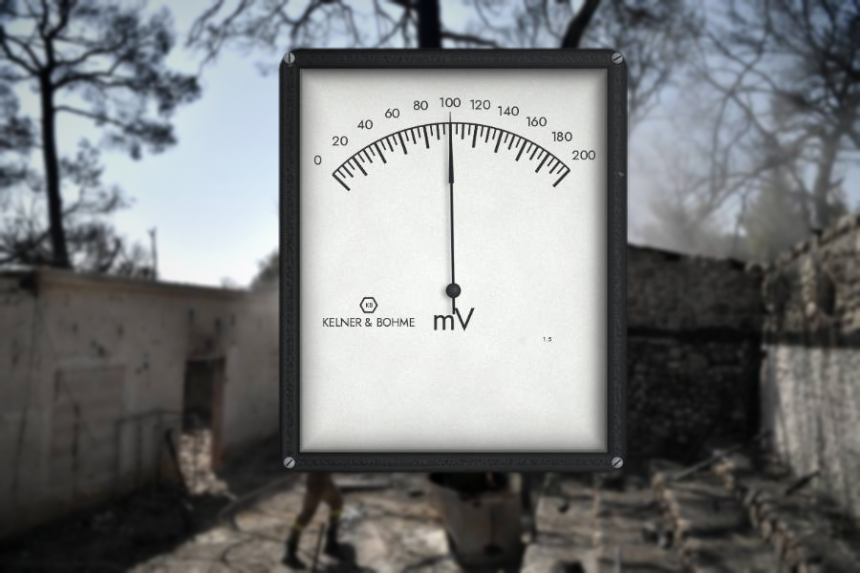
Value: 100; mV
